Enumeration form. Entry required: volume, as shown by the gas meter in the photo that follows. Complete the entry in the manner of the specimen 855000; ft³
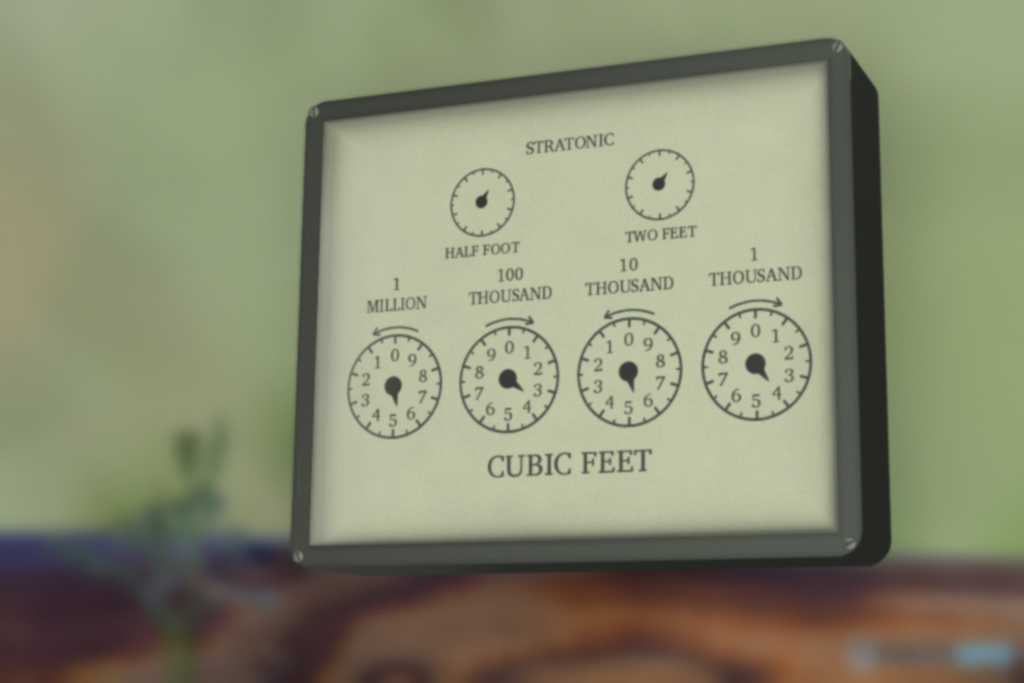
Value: 535400; ft³
